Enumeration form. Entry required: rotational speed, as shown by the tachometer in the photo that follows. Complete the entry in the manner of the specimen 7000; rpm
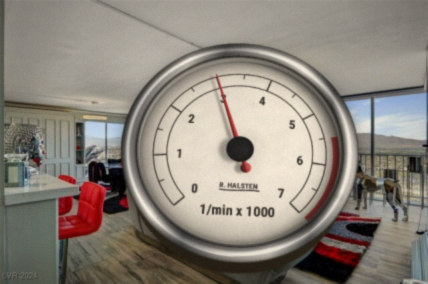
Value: 3000; rpm
